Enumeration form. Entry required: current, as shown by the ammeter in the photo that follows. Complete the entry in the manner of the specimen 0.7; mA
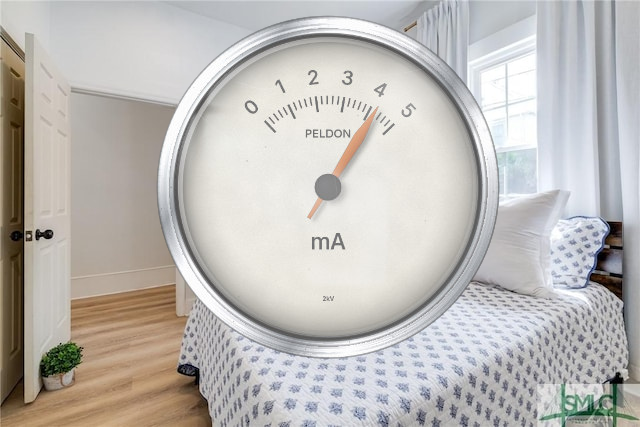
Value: 4.2; mA
